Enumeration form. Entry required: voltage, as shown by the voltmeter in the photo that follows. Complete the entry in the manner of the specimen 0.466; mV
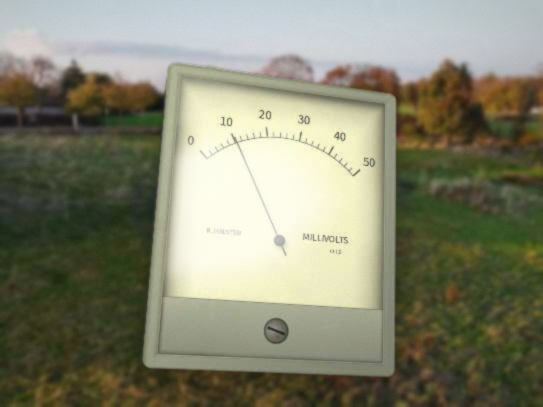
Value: 10; mV
